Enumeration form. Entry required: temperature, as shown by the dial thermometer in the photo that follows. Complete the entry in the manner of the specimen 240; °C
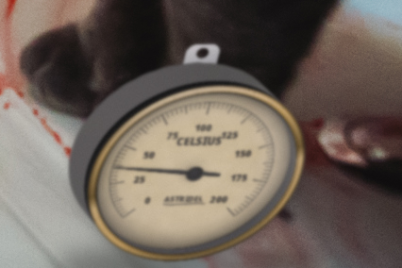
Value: 37.5; °C
